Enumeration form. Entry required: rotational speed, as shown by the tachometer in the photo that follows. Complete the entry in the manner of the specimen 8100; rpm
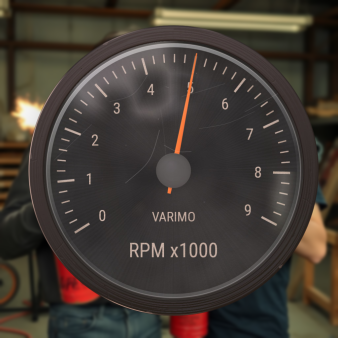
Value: 5000; rpm
